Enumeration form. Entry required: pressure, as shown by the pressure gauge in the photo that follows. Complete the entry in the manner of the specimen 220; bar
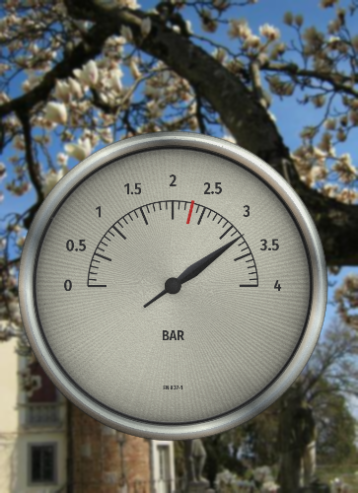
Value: 3.2; bar
